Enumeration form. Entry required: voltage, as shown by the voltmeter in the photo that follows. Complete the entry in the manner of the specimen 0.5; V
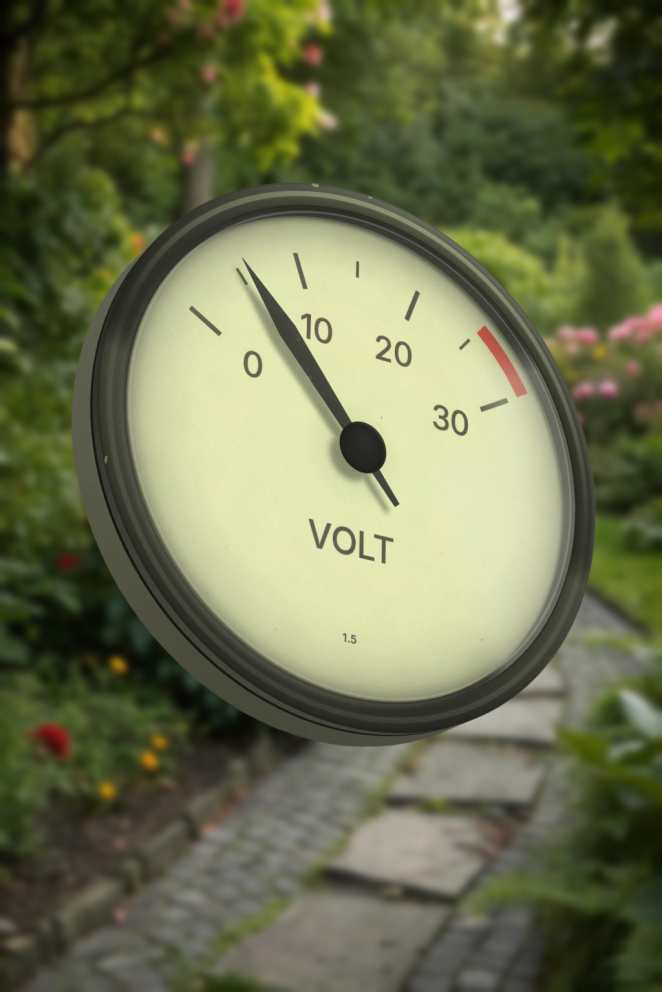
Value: 5; V
